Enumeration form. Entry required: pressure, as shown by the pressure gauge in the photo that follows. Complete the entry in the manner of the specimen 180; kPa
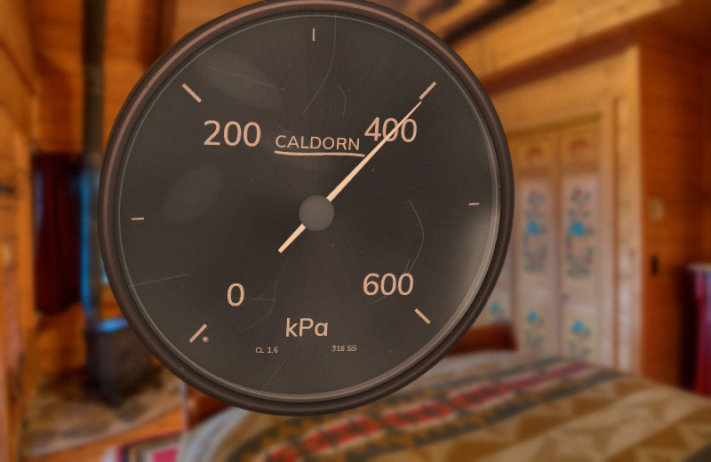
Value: 400; kPa
